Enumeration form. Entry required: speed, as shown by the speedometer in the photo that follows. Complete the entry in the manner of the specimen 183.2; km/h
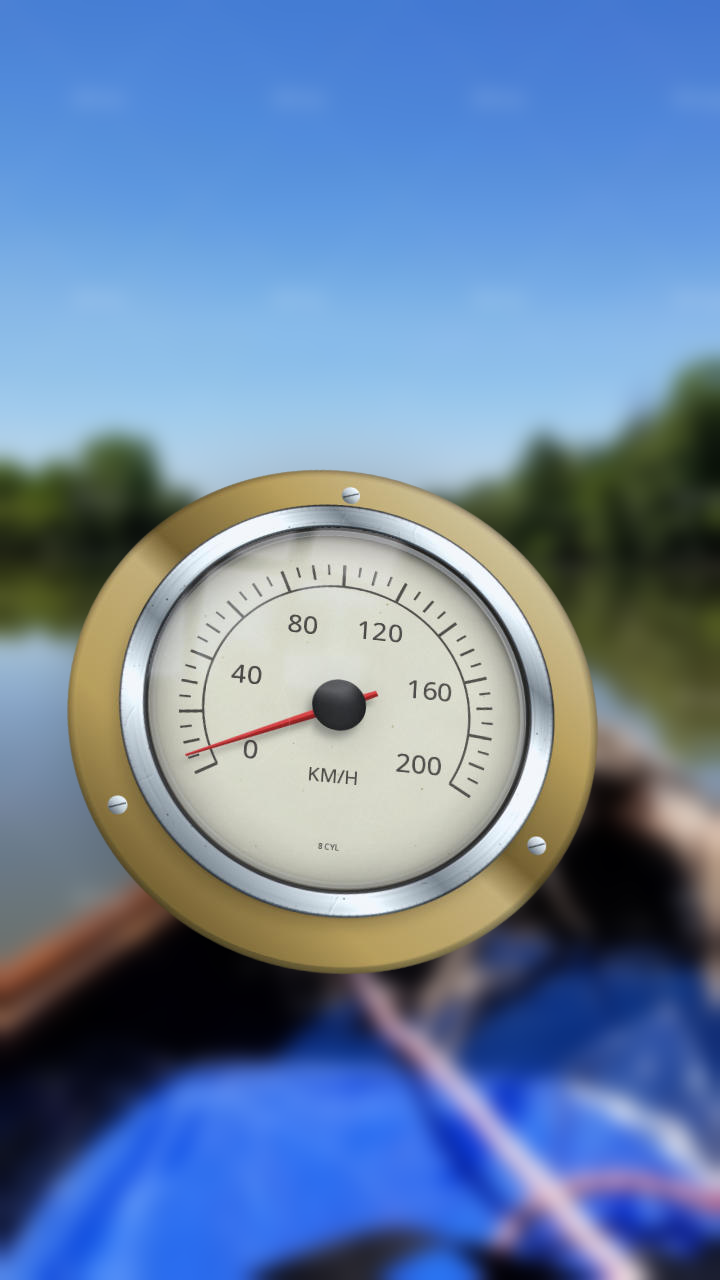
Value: 5; km/h
